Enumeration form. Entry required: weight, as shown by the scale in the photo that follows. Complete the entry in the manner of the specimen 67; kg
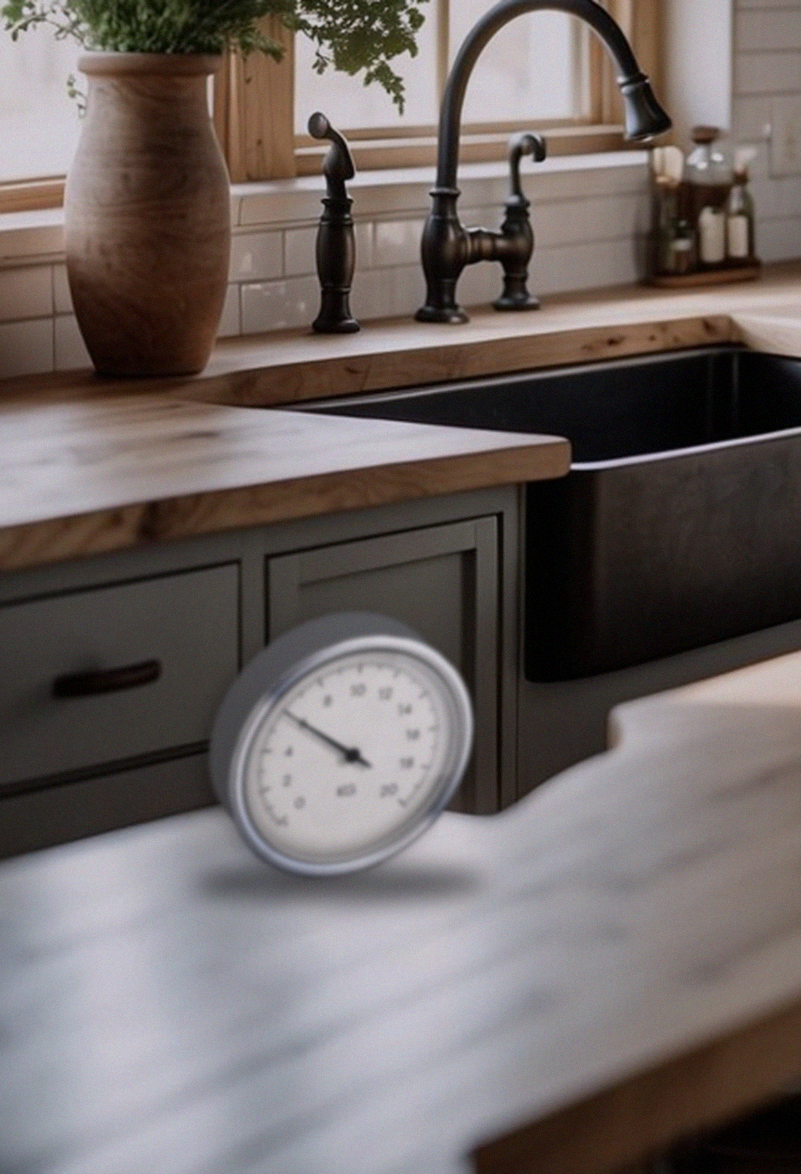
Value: 6; kg
